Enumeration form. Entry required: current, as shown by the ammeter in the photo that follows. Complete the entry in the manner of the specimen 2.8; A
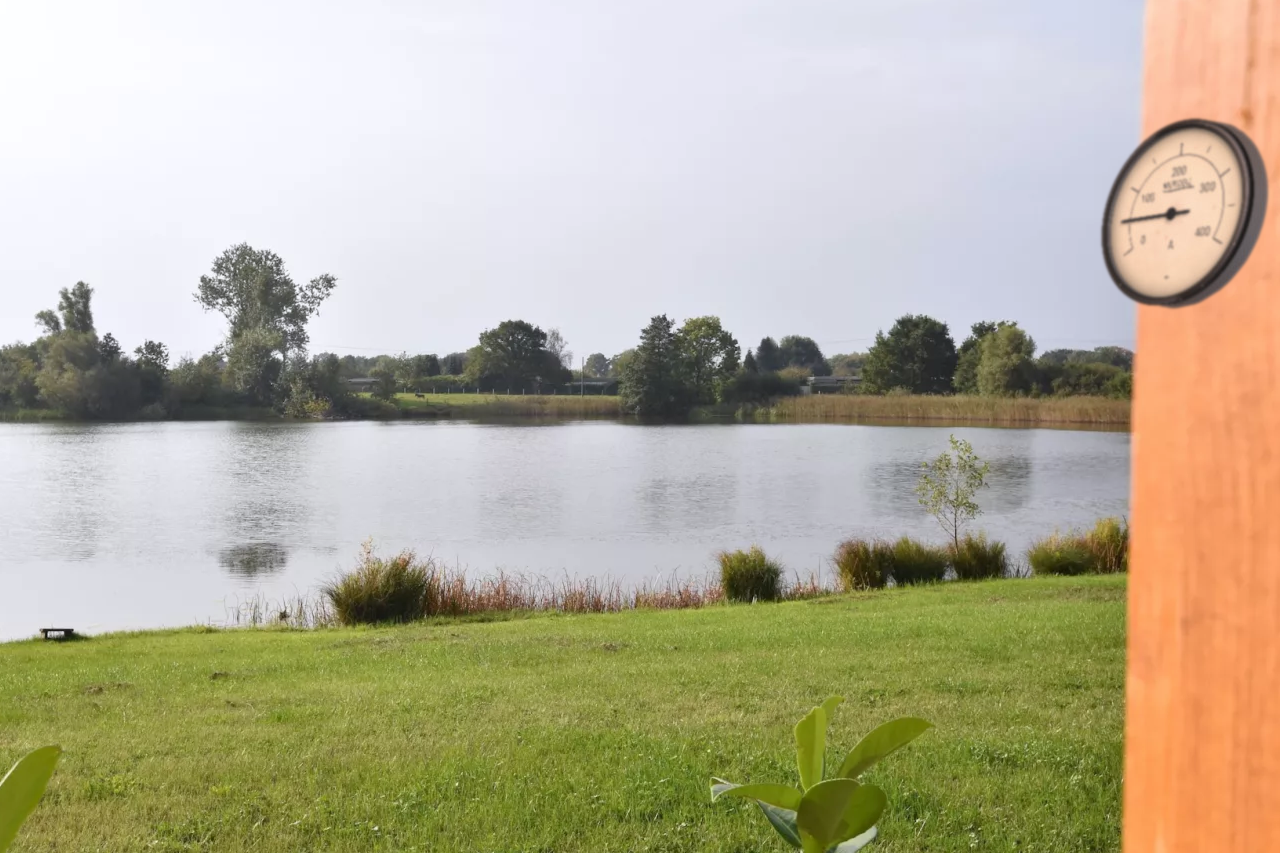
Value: 50; A
